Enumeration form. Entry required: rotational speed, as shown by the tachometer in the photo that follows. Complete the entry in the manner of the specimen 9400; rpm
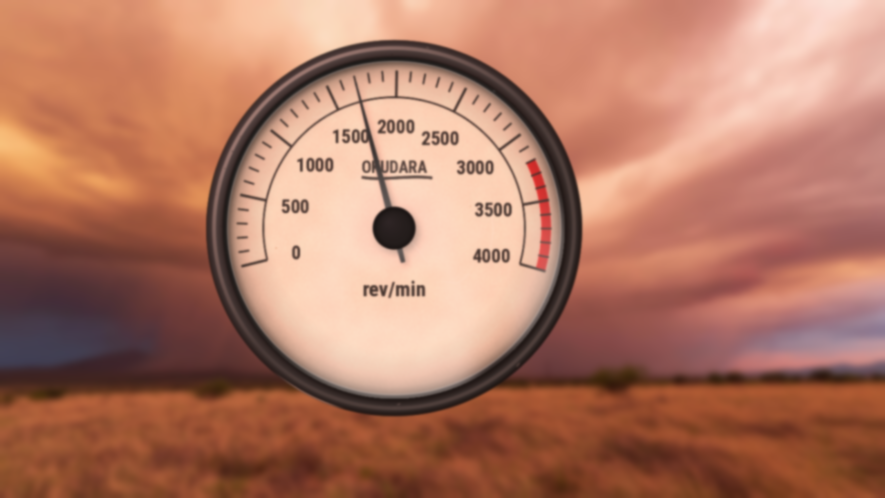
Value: 1700; rpm
